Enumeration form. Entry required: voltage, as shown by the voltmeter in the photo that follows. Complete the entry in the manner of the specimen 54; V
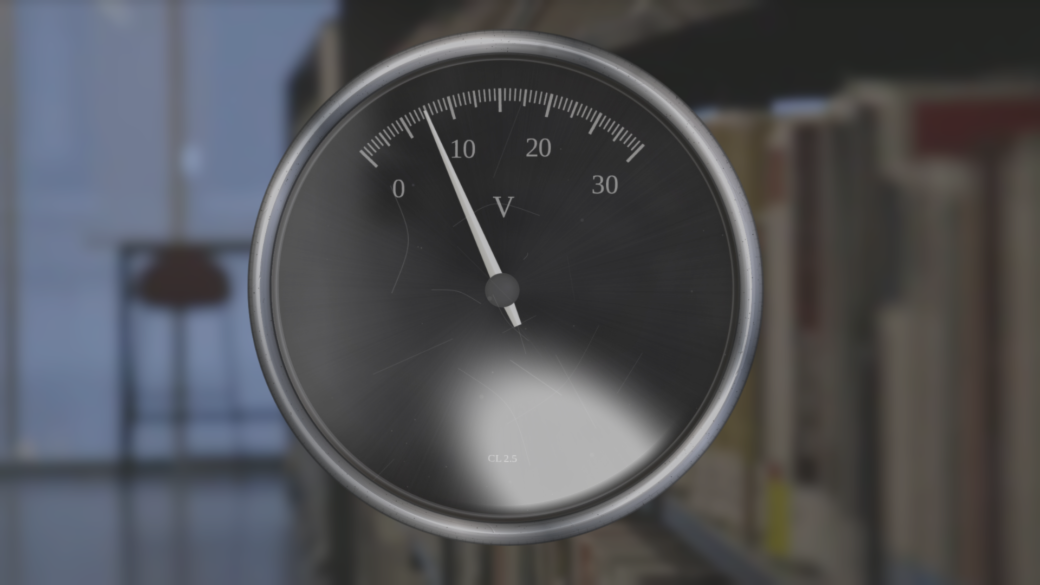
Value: 7.5; V
